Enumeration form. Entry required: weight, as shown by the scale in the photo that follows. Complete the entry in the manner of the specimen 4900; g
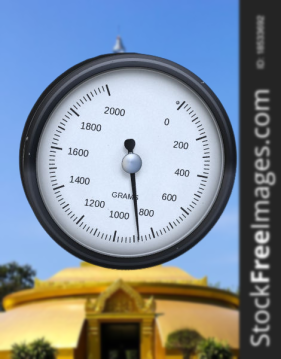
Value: 880; g
